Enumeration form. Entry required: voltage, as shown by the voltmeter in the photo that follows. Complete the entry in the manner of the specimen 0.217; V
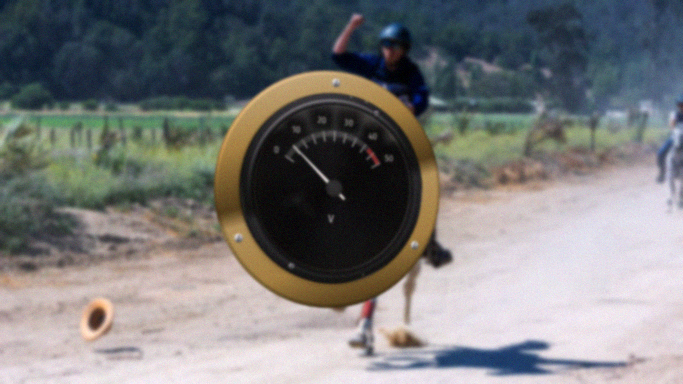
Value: 5; V
